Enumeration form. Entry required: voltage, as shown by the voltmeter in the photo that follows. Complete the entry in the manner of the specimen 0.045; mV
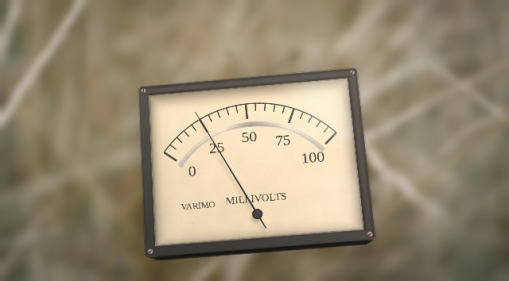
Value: 25; mV
